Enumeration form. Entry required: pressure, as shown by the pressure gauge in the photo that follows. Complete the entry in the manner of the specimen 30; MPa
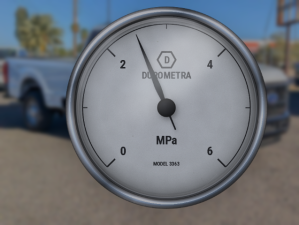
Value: 2.5; MPa
